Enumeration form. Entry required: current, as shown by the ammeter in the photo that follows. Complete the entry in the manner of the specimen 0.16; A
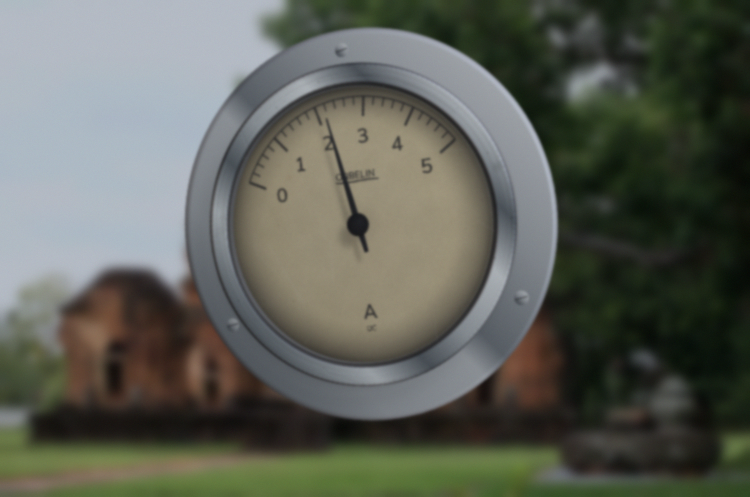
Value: 2.2; A
